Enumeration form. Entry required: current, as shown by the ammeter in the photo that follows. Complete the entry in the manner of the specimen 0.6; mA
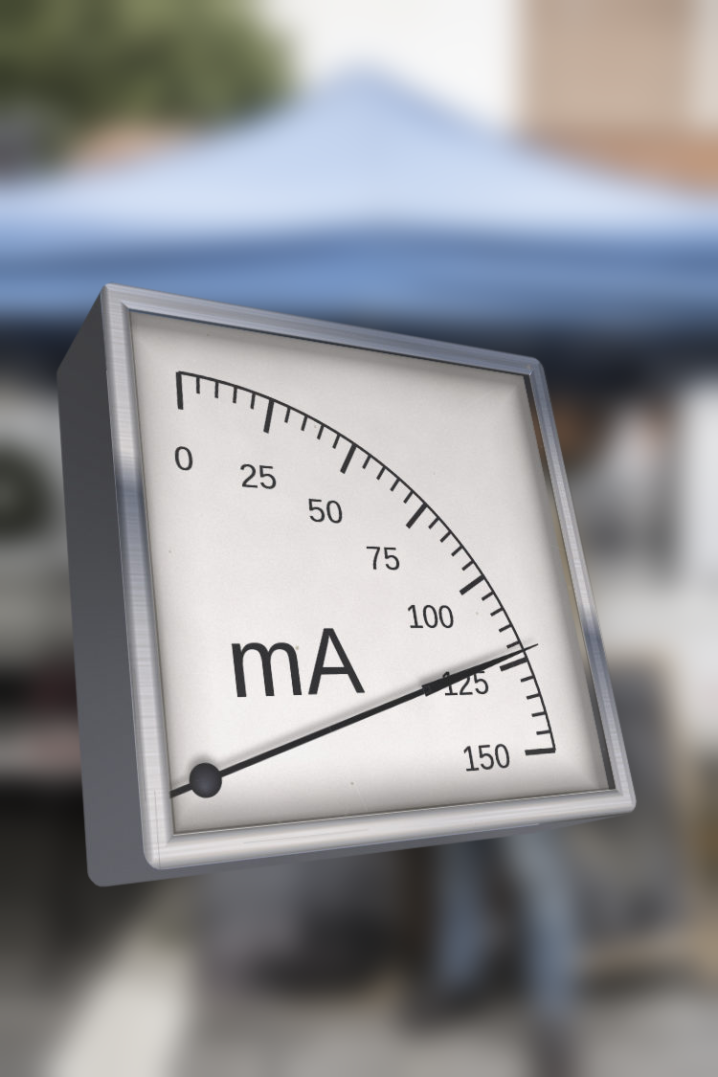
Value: 122.5; mA
